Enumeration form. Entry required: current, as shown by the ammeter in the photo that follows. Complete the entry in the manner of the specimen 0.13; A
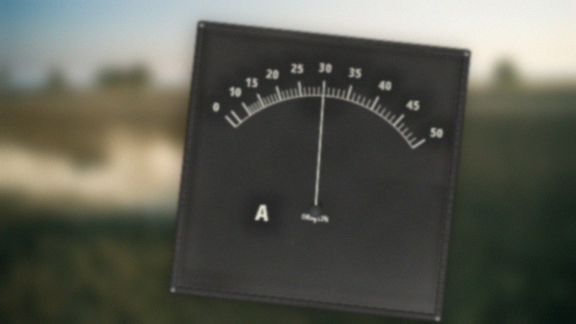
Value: 30; A
